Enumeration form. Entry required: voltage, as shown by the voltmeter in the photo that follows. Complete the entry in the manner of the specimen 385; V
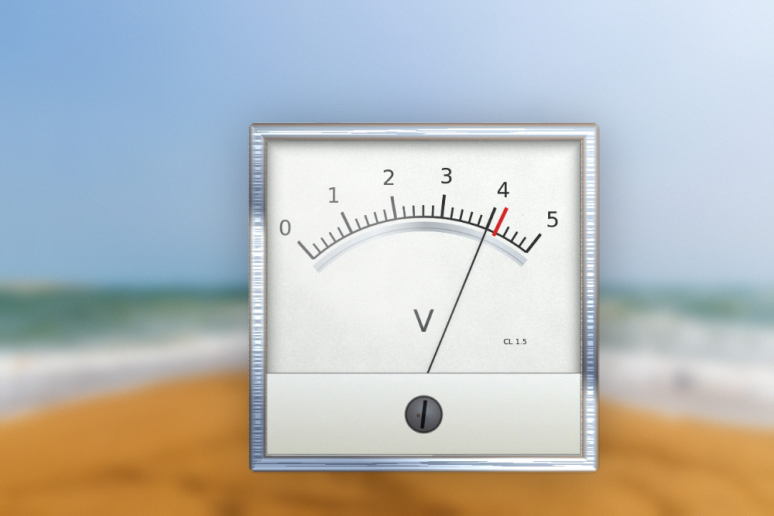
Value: 4; V
